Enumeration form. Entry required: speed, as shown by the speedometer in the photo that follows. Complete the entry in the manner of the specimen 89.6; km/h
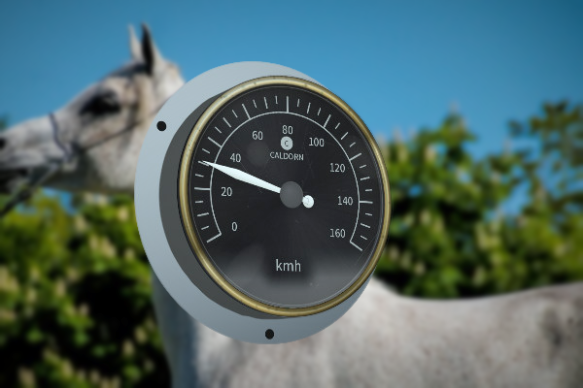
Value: 30; km/h
